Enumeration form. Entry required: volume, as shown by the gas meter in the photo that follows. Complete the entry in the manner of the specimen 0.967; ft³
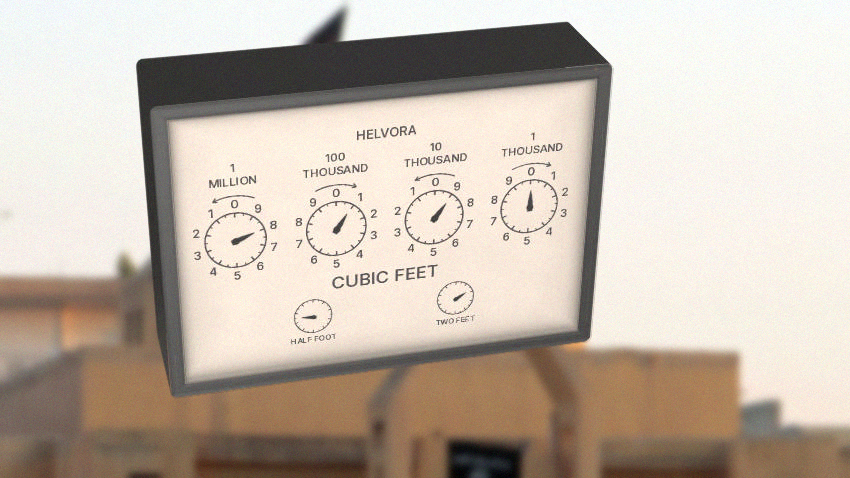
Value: 809000; ft³
